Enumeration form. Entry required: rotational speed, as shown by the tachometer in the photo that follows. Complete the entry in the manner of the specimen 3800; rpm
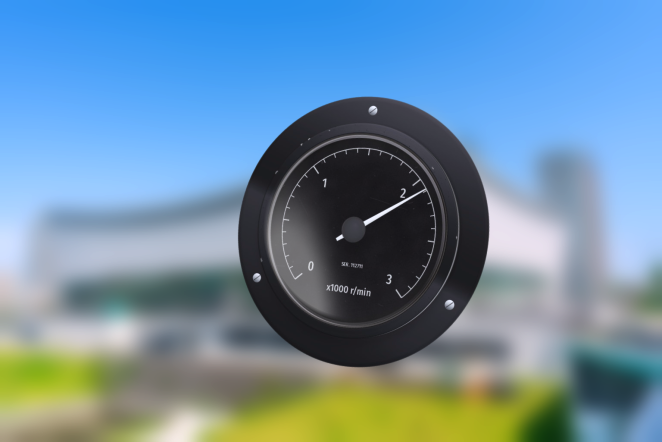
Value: 2100; rpm
